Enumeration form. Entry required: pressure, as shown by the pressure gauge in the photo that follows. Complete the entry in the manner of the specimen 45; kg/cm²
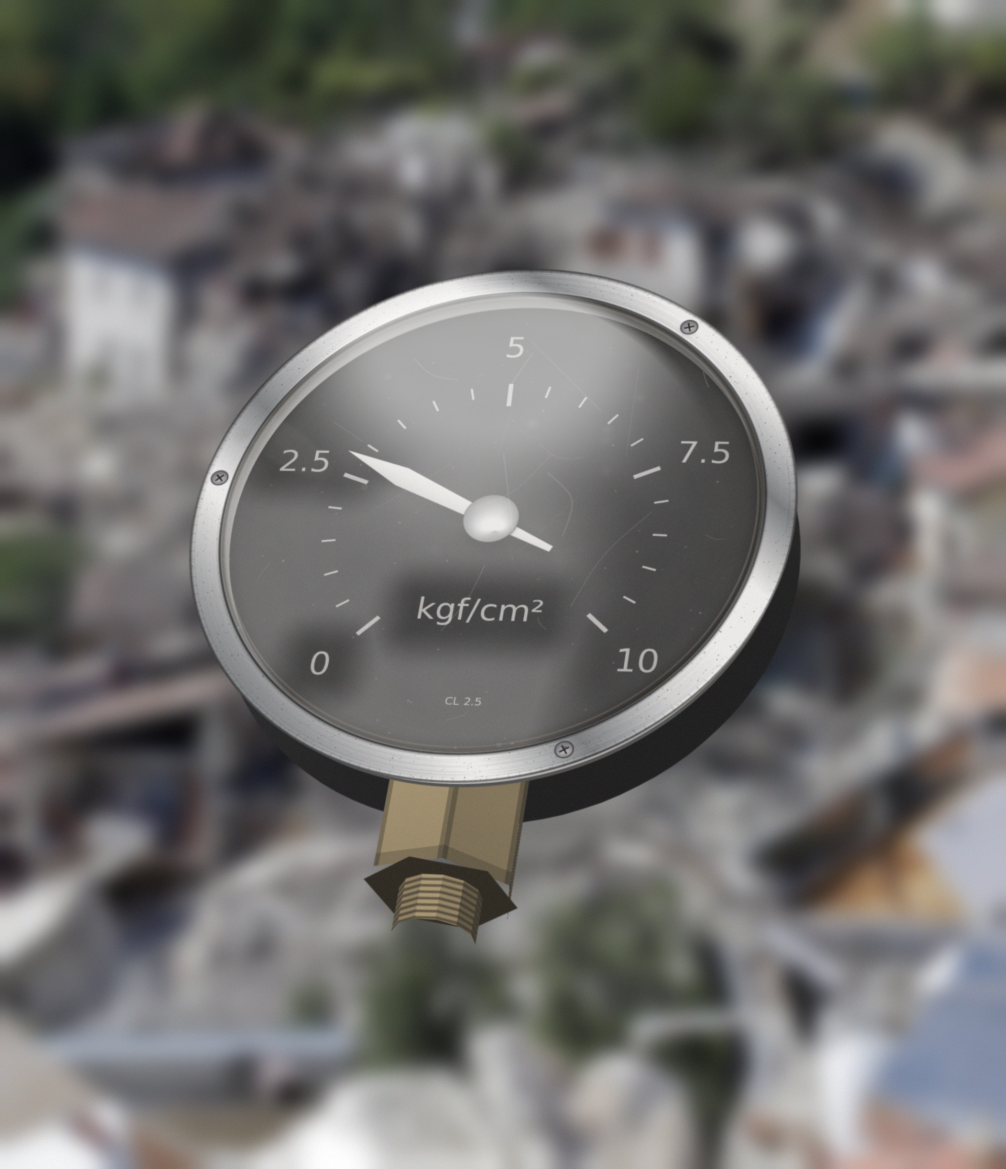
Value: 2.75; kg/cm²
